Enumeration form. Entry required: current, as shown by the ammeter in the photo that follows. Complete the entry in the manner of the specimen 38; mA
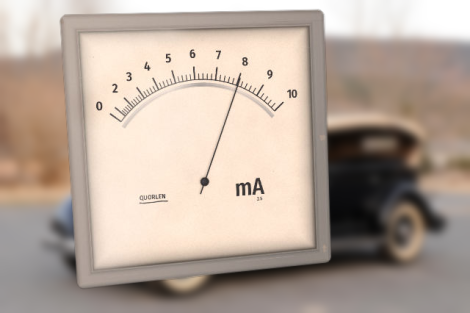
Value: 8; mA
